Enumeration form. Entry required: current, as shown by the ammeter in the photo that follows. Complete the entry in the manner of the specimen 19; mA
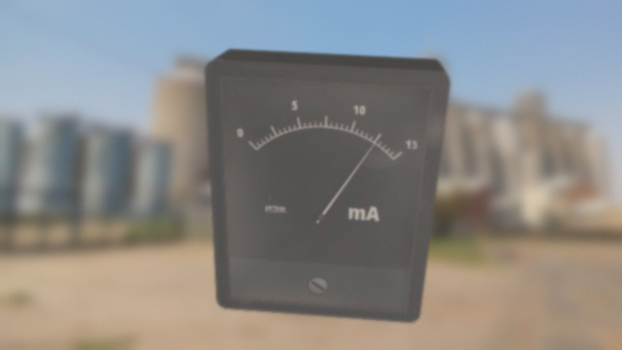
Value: 12.5; mA
